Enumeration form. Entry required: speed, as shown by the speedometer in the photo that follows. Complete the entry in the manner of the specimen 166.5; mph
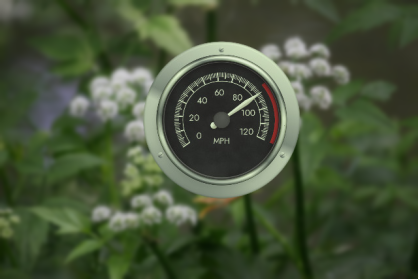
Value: 90; mph
